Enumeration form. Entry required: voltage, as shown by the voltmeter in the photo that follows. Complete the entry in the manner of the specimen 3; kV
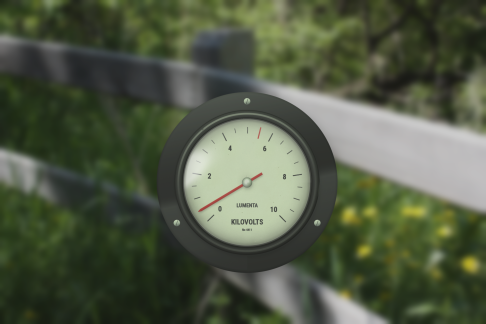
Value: 0.5; kV
